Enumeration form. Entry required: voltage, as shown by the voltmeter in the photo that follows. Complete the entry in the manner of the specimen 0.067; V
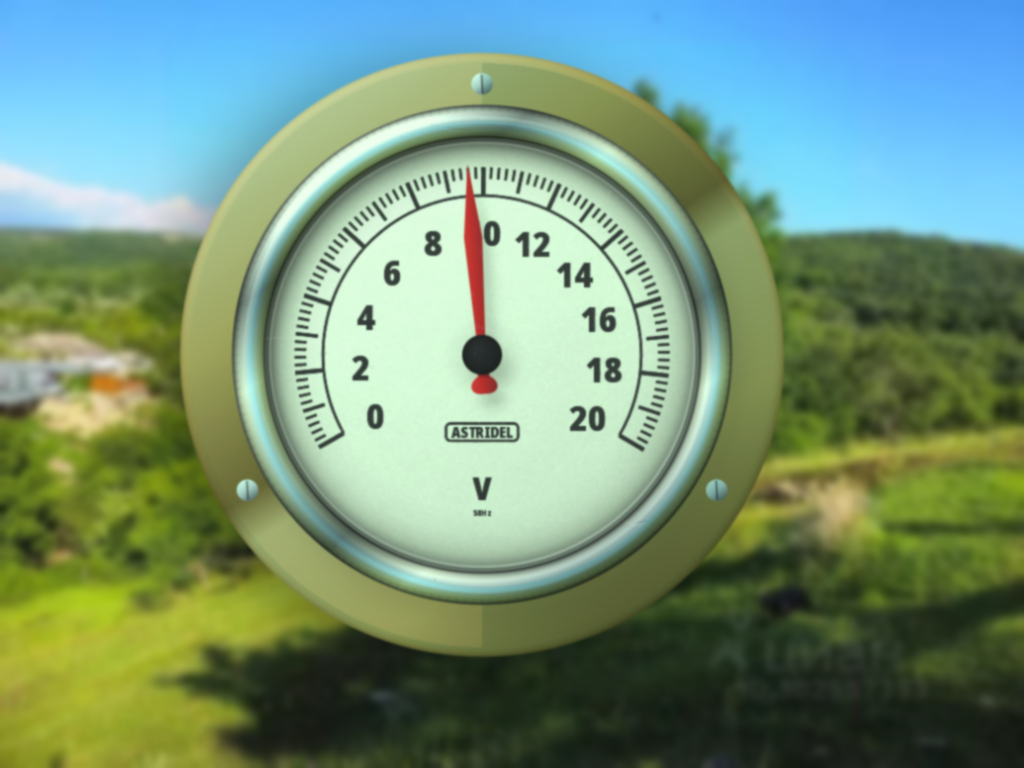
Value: 9.6; V
